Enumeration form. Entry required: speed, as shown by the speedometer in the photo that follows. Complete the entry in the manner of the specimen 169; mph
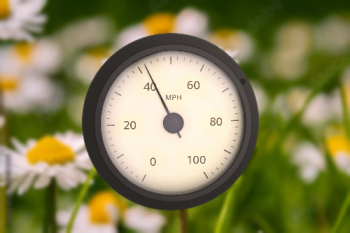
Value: 42; mph
